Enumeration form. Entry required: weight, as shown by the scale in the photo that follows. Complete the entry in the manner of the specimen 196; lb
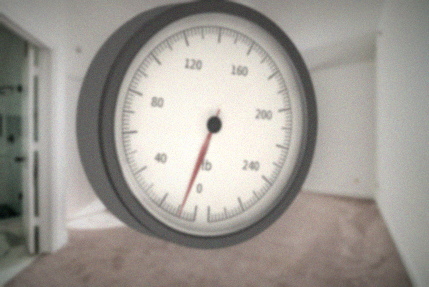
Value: 10; lb
